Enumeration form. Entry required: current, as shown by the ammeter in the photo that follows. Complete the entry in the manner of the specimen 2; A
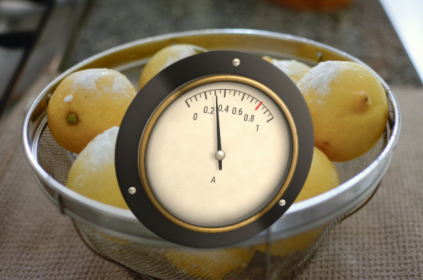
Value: 0.3; A
